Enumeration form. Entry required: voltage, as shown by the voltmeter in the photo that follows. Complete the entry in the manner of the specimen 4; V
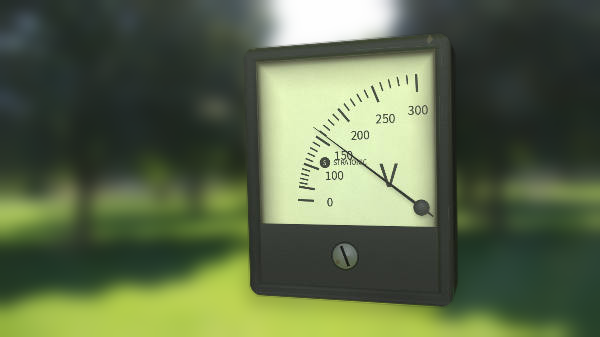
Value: 160; V
